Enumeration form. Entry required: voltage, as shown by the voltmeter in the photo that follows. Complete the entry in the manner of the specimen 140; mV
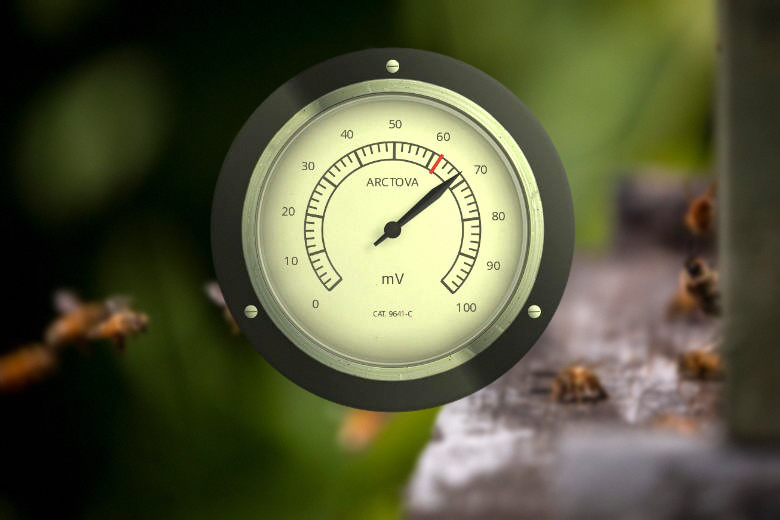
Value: 68; mV
